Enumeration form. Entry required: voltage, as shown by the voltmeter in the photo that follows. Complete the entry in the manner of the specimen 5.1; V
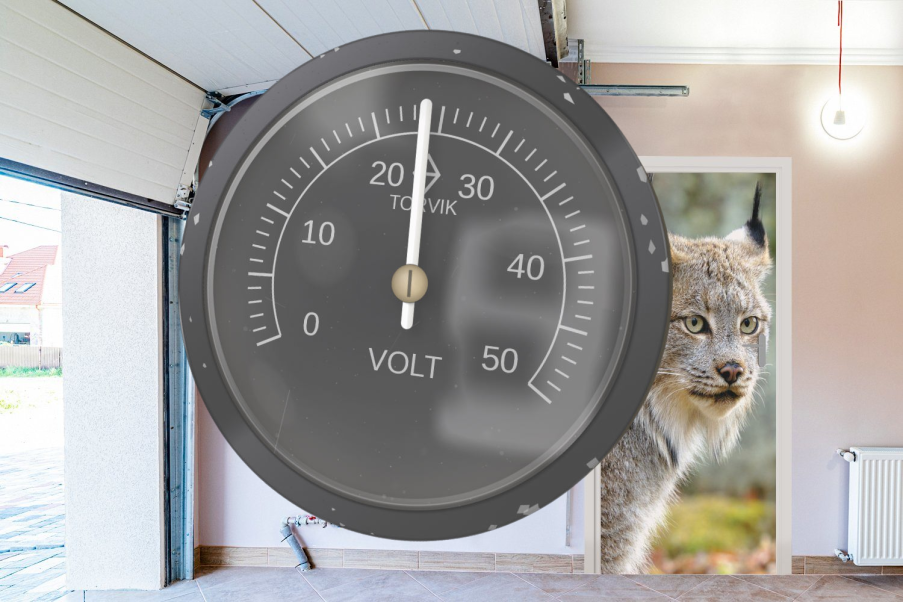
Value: 24; V
